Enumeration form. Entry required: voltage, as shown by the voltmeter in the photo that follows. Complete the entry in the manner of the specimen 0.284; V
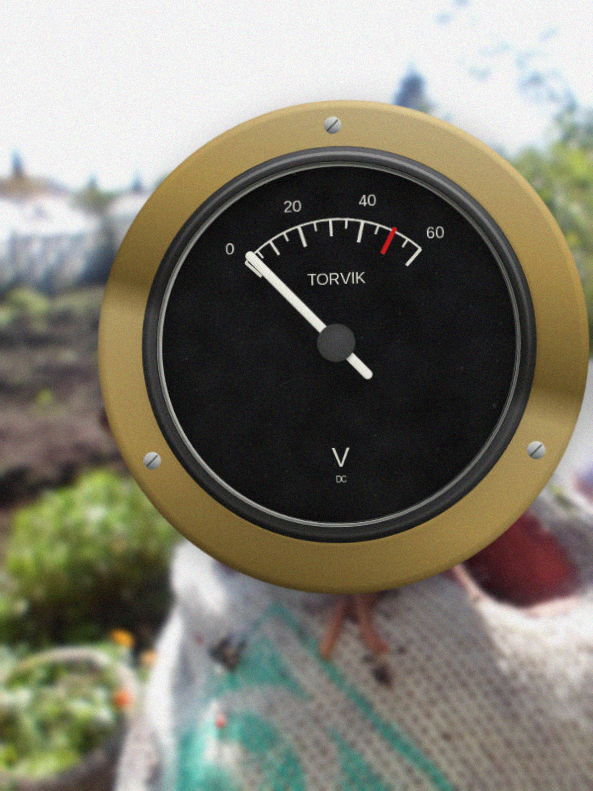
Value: 2.5; V
